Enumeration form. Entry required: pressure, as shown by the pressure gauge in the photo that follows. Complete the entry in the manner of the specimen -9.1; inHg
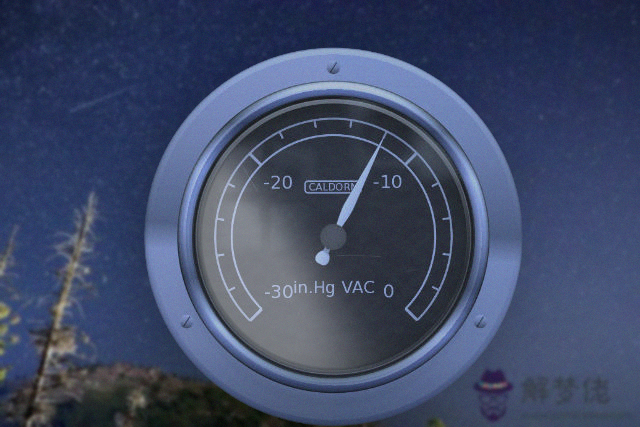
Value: -12; inHg
